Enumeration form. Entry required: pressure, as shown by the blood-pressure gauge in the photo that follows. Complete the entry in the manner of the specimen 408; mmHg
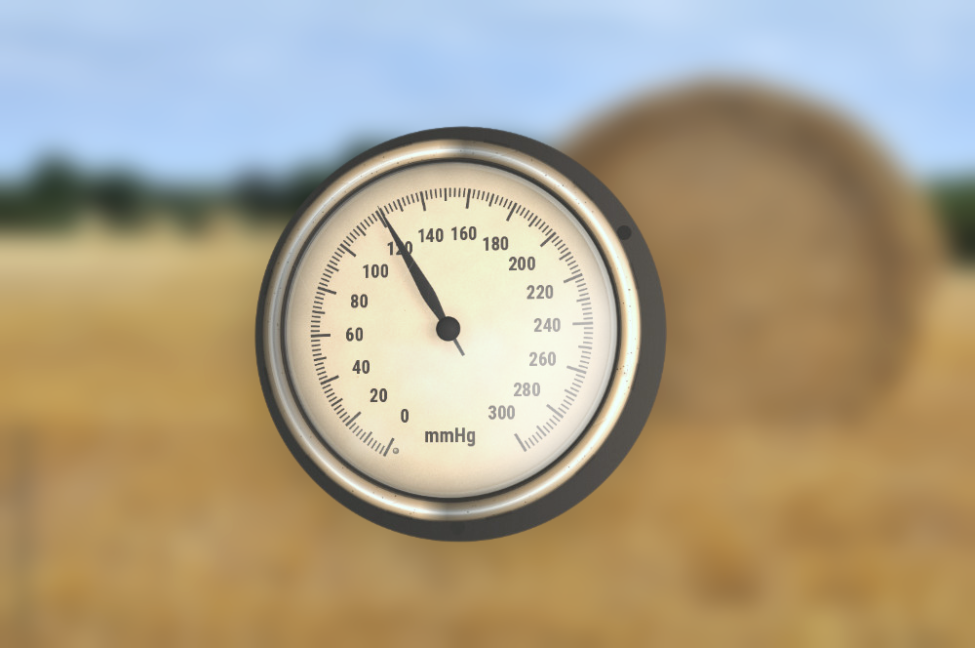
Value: 122; mmHg
